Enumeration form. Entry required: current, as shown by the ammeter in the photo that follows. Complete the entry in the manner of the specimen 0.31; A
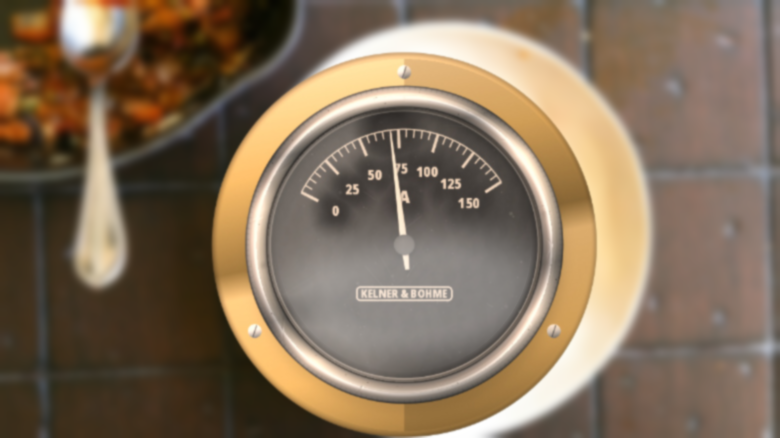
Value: 70; A
